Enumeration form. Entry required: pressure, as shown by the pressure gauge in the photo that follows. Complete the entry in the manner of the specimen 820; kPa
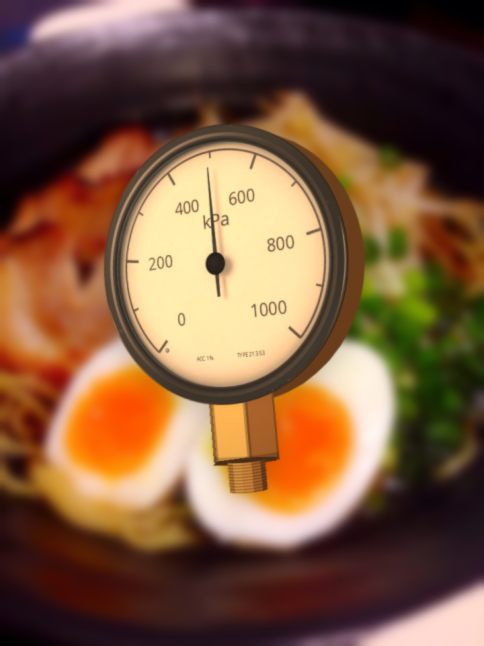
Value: 500; kPa
